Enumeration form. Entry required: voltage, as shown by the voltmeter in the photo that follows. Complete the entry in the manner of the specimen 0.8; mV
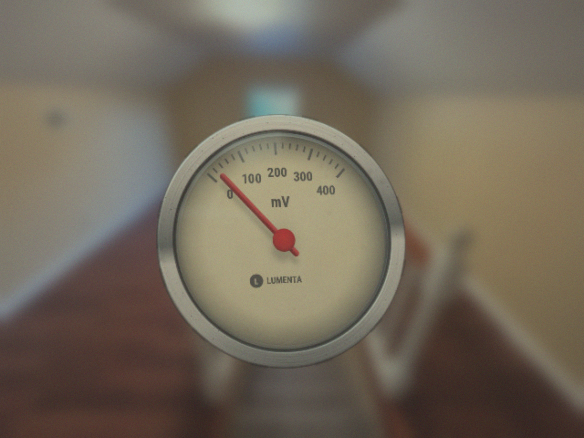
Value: 20; mV
